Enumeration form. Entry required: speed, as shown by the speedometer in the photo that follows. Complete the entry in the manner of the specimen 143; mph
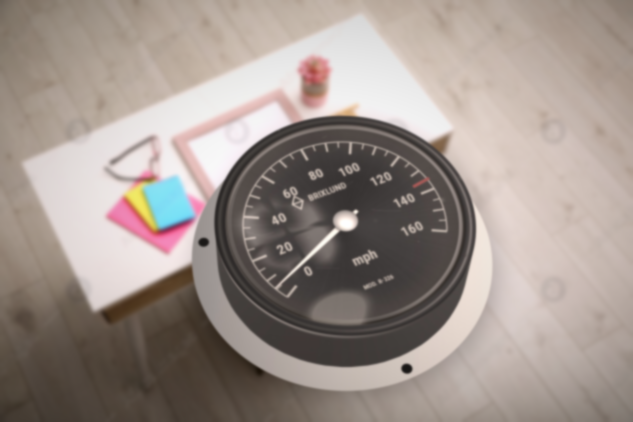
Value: 5; mph
